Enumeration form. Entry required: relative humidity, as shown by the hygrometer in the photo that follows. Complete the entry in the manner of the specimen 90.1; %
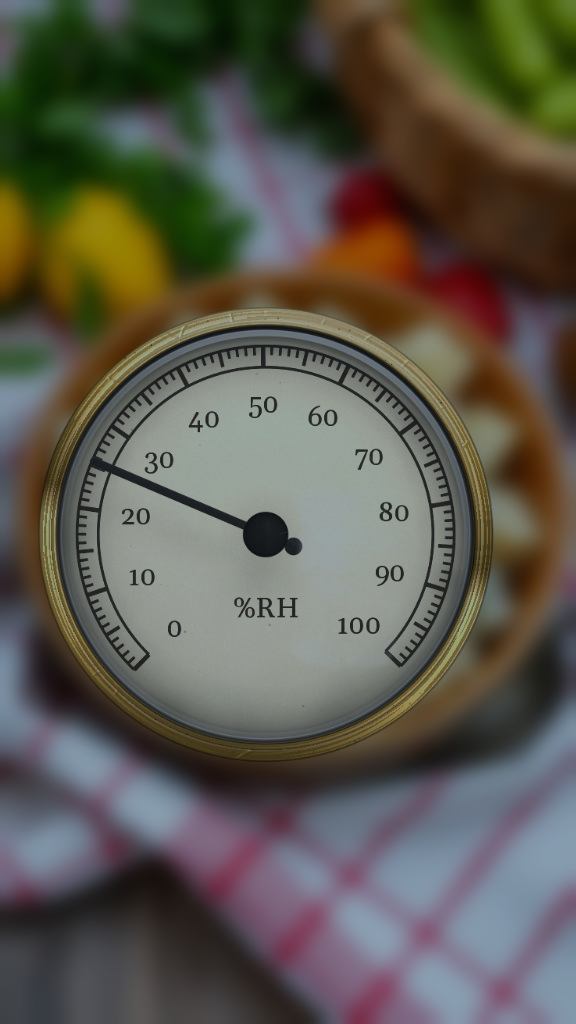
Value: 25.5; %
